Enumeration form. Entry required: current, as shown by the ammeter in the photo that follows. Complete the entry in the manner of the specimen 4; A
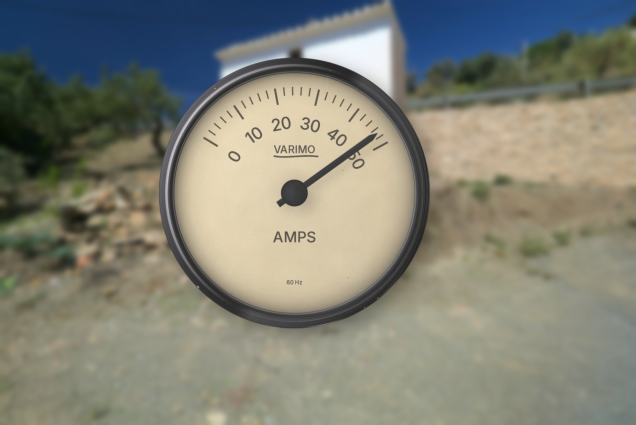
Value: 47; A
